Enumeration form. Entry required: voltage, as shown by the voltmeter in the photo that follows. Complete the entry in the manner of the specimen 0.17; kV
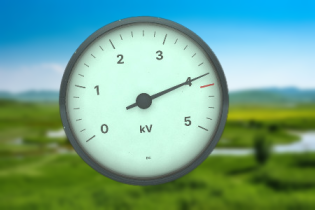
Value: 4; kV
